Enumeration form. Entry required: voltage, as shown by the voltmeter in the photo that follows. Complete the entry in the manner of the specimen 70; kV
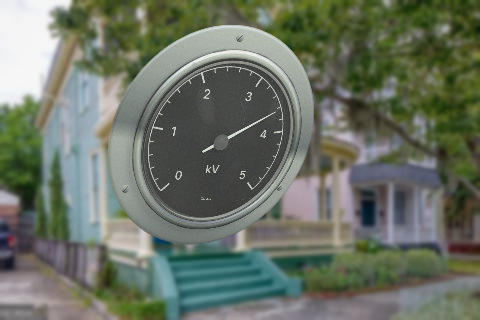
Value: 3.6; kV
